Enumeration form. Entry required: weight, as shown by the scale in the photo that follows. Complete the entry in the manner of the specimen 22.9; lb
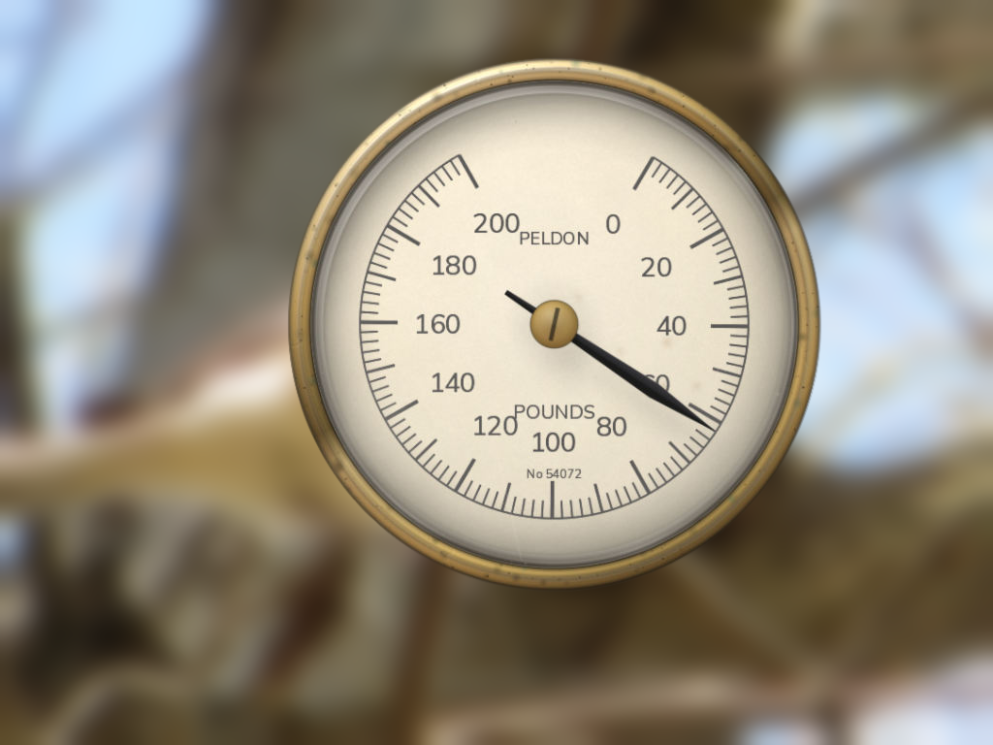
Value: 62; lb
